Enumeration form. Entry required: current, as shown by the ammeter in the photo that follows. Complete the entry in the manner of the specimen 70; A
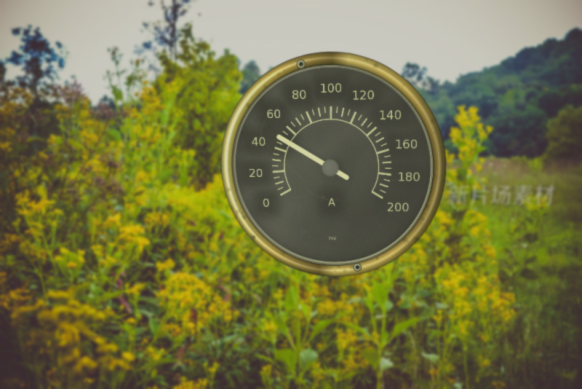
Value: 50; A
